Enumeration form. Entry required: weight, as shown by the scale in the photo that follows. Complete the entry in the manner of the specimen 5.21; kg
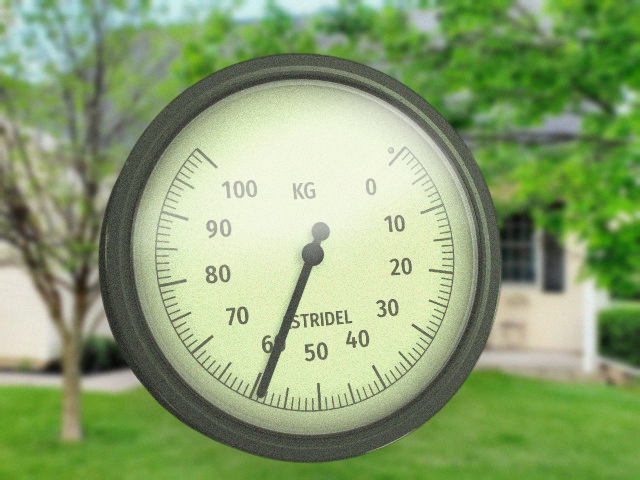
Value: 59; kg
